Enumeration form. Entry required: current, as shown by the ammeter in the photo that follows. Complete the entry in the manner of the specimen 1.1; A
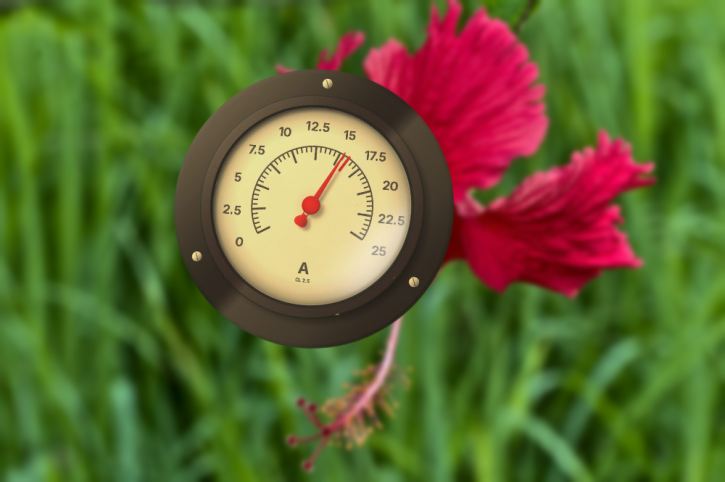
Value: 15.5; A
